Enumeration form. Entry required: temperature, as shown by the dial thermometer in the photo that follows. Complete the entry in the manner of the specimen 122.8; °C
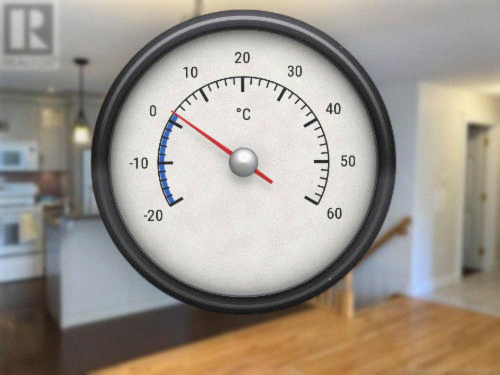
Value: 2; °C
